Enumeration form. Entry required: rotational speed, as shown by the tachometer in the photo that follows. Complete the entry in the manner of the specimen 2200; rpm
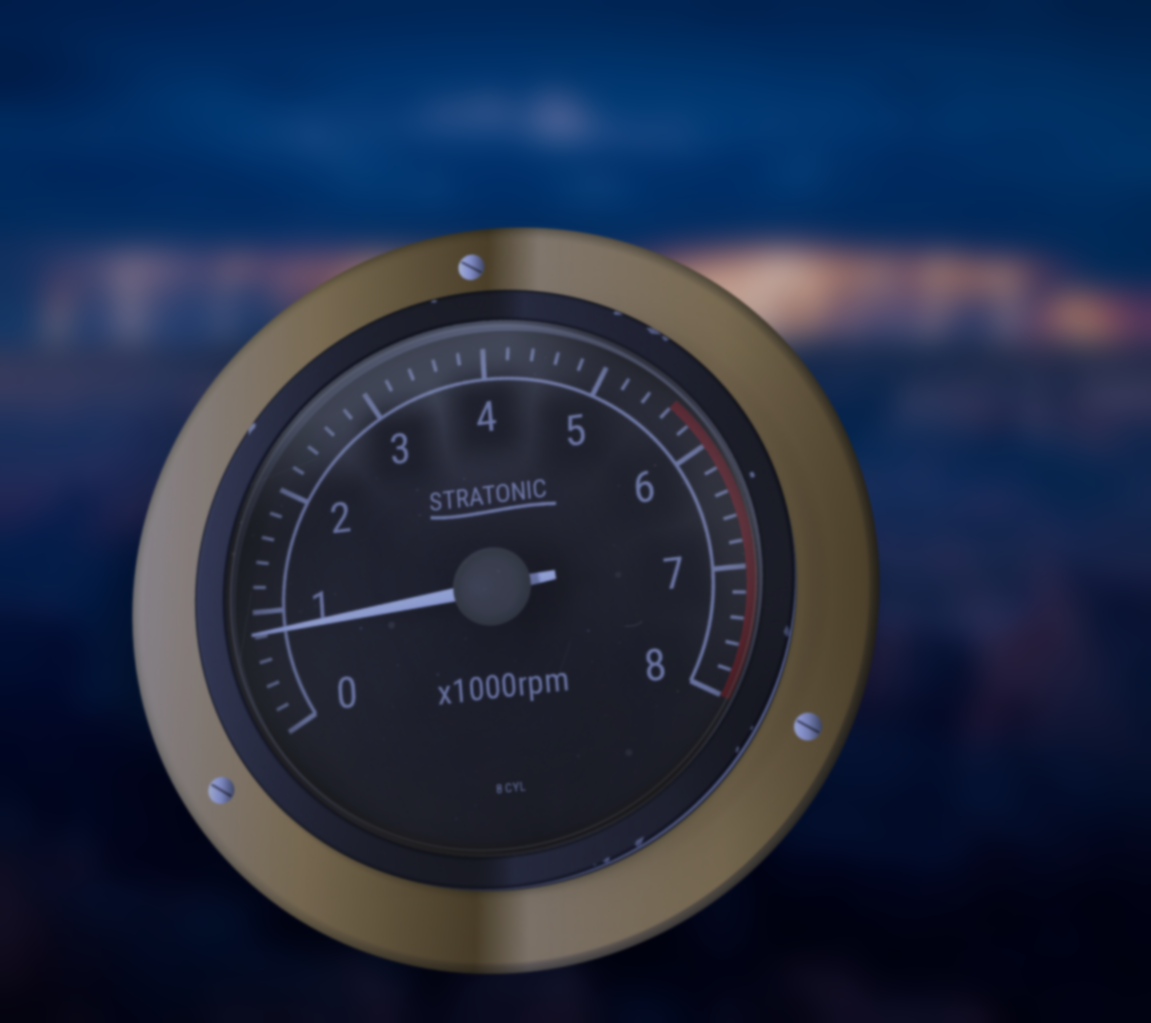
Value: 800; rpm
